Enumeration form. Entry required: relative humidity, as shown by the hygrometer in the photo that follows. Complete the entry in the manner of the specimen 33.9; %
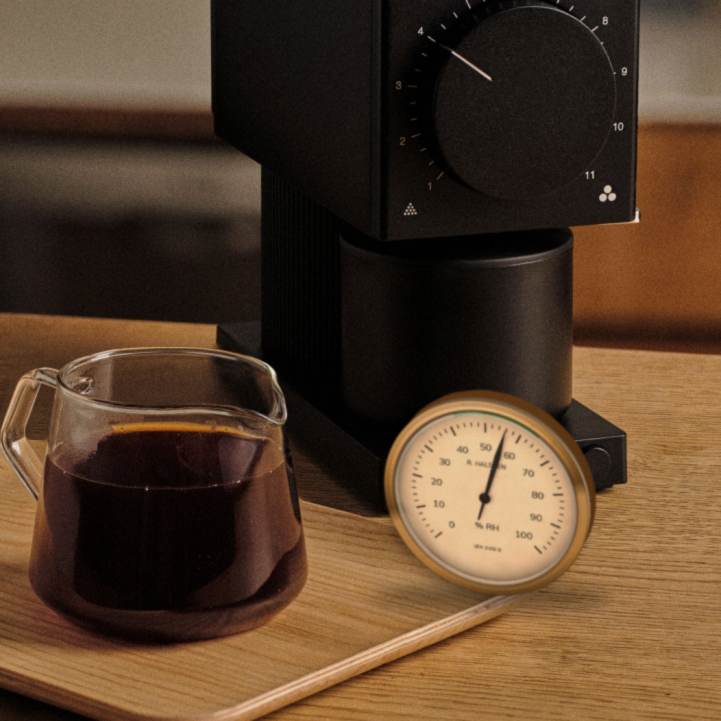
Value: 56; %
